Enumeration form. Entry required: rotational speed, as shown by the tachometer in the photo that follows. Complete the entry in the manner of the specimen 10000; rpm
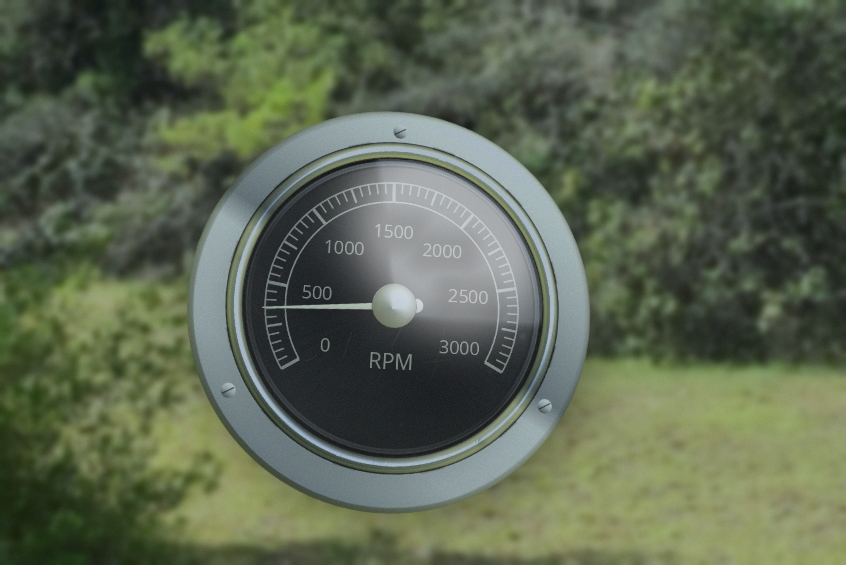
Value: 350; rpm
